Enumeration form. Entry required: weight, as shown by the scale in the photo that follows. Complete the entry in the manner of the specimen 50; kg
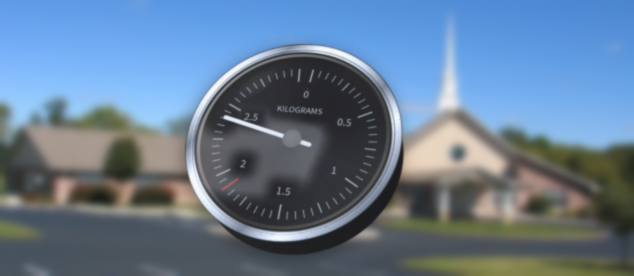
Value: 2.4; kg
